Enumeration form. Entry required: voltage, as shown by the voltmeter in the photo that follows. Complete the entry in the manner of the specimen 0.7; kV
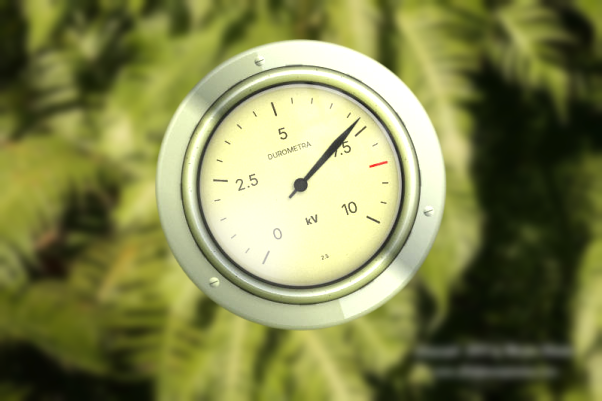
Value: 7.25; kV
